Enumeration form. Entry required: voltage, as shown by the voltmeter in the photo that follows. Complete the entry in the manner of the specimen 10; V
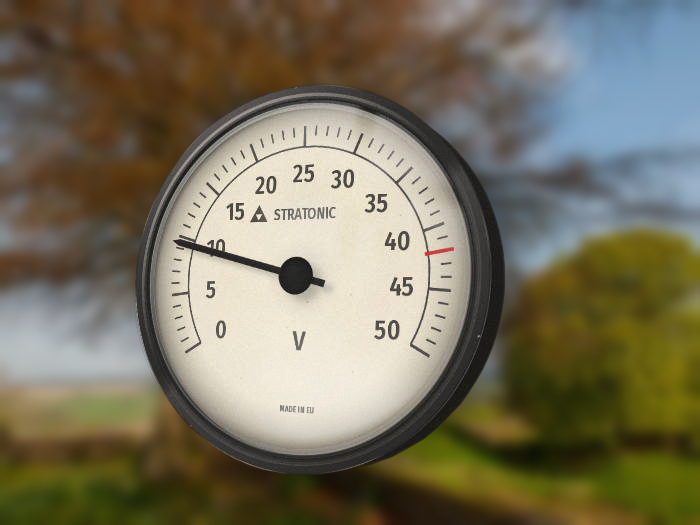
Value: 9.5; V
